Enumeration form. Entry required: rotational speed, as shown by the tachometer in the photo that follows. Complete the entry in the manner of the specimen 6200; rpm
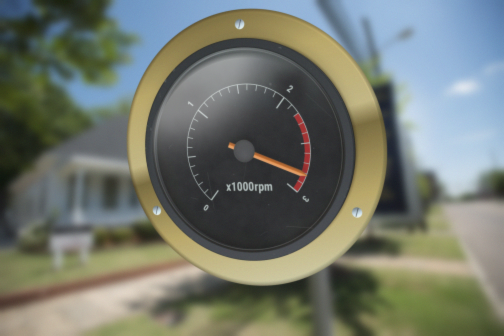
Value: 2800; rpm
